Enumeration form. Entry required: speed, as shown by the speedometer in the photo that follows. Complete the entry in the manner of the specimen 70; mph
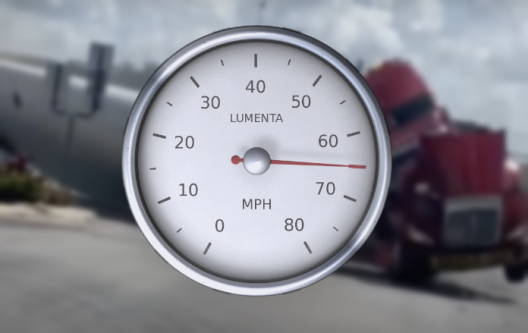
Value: 65; mph
